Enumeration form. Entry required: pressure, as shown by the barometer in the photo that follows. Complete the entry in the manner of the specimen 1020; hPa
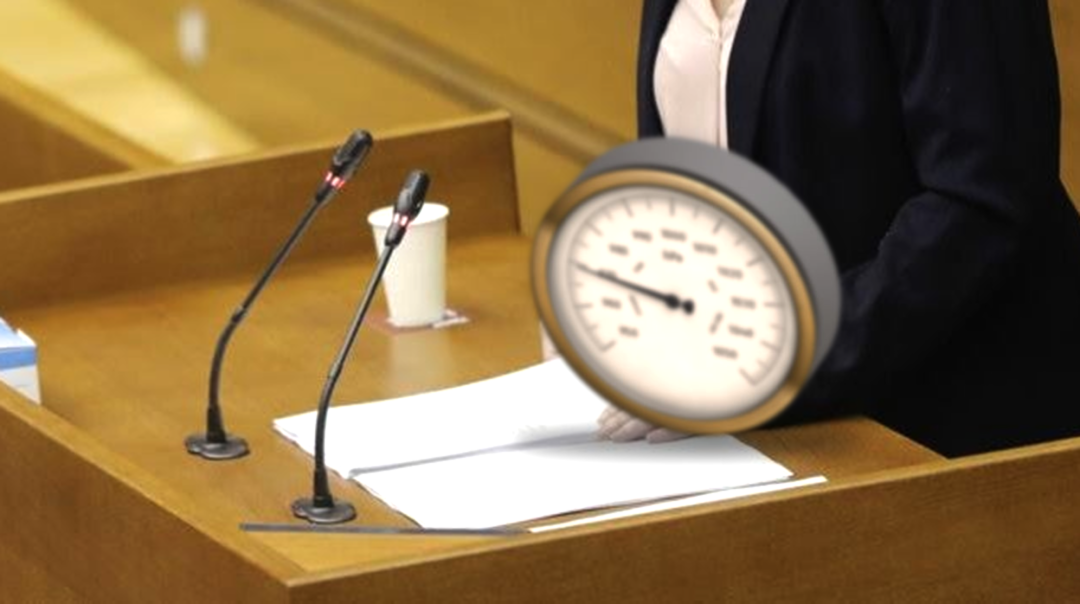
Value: 970; hPa
